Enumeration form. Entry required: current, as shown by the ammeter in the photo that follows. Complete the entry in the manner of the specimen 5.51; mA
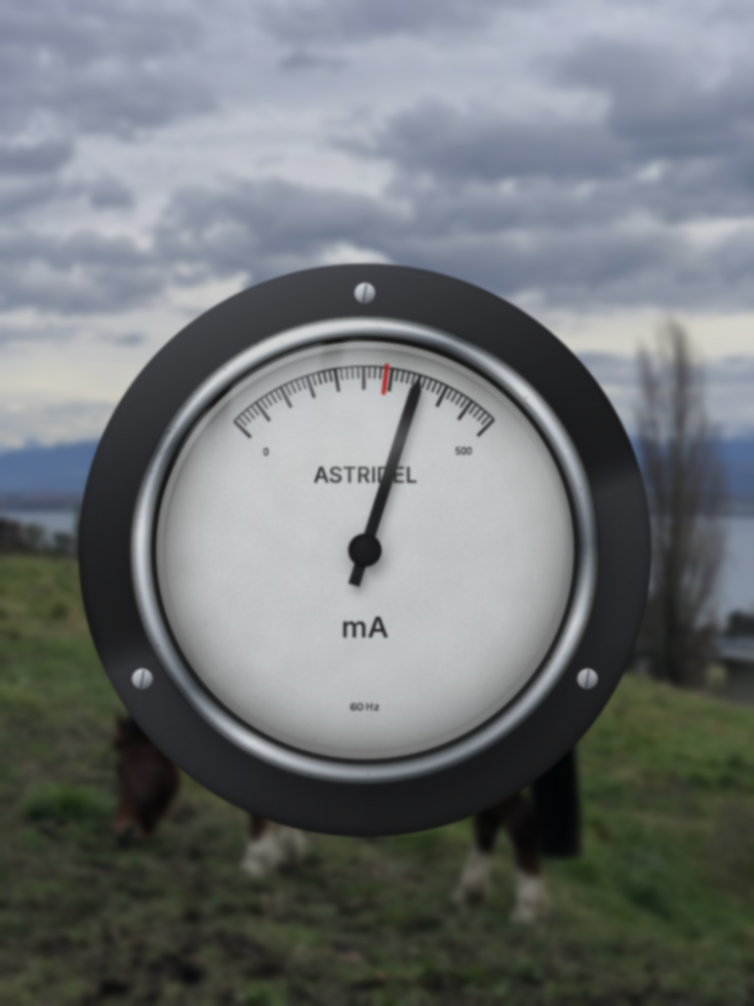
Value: 350; mA
